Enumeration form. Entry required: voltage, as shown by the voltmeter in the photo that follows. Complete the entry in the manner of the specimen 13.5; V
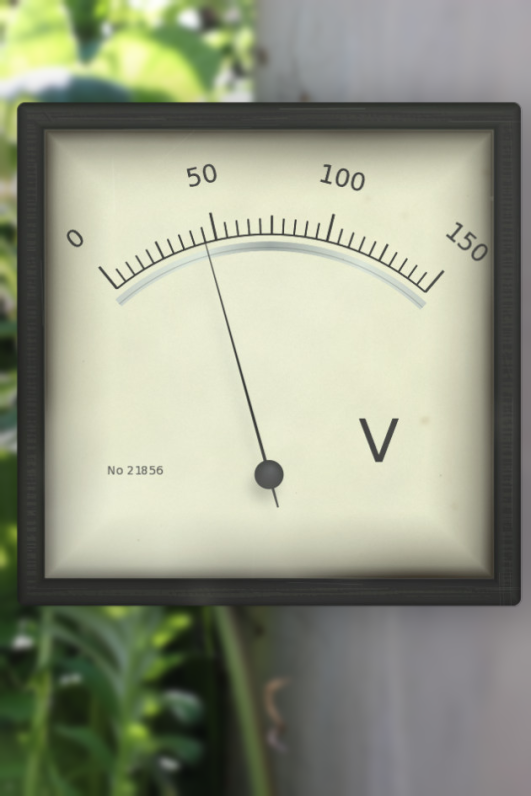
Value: 45; V
